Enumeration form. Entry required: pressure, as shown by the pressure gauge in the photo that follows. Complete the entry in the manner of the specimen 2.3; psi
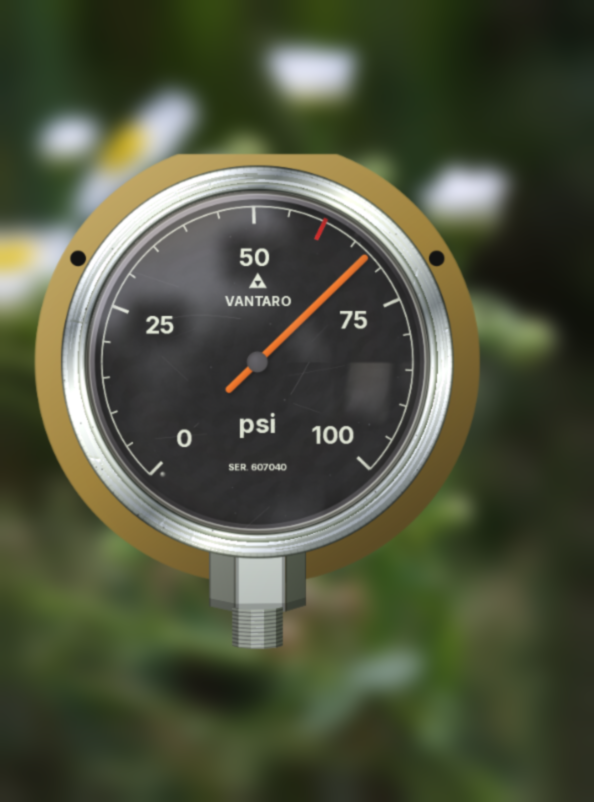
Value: 67.5; psi
